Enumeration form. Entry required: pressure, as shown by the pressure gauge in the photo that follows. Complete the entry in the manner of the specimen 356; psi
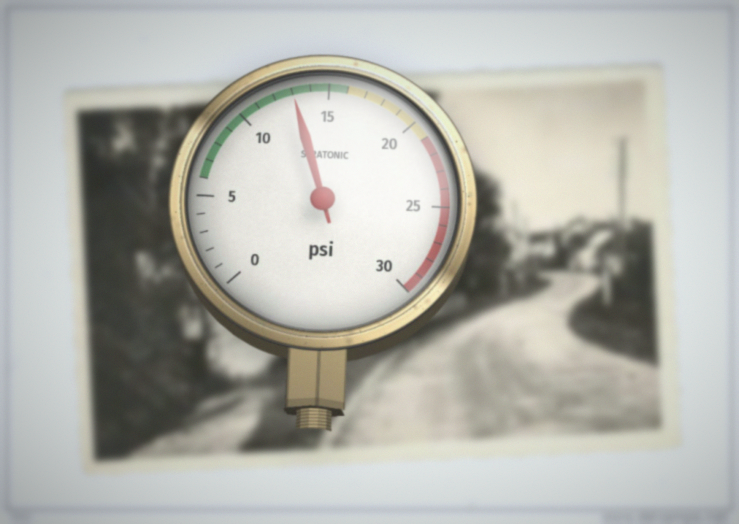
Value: 13; psi
